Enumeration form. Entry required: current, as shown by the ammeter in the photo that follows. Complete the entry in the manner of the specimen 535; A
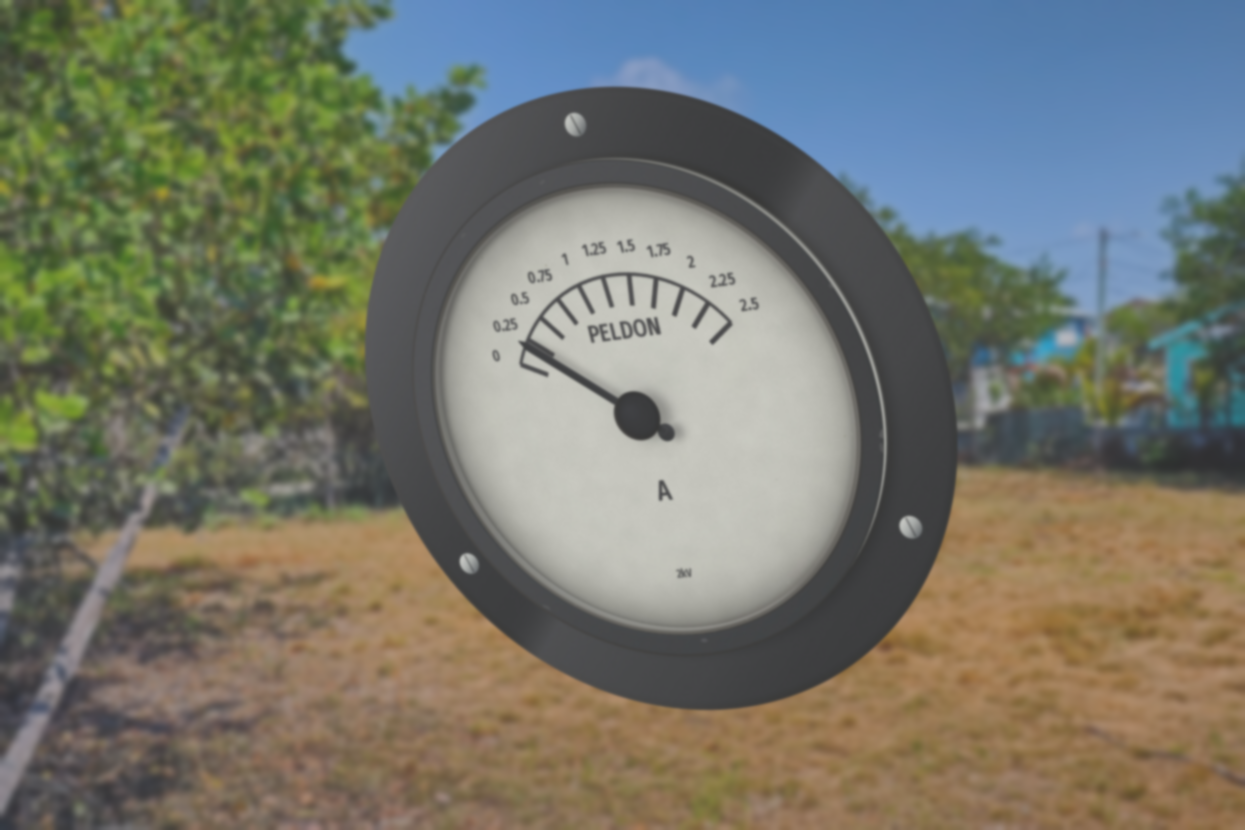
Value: 0.25; A
